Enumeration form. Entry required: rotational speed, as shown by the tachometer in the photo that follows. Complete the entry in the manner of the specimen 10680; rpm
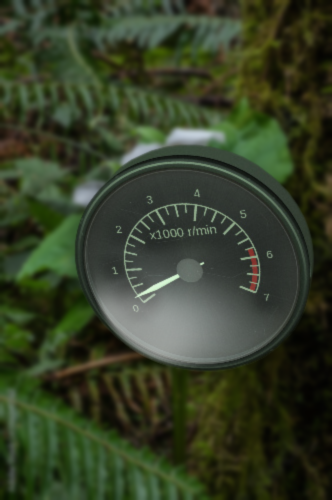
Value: 250; rpm
